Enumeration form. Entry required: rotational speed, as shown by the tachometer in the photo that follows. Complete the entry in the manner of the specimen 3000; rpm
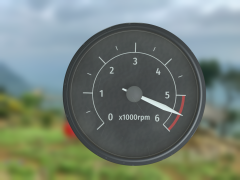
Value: 5500; rpm
